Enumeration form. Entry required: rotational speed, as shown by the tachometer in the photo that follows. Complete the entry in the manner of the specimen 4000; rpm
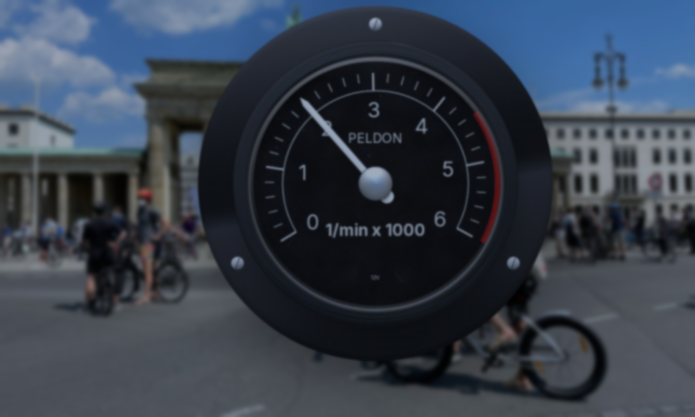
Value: 2000; rpm
